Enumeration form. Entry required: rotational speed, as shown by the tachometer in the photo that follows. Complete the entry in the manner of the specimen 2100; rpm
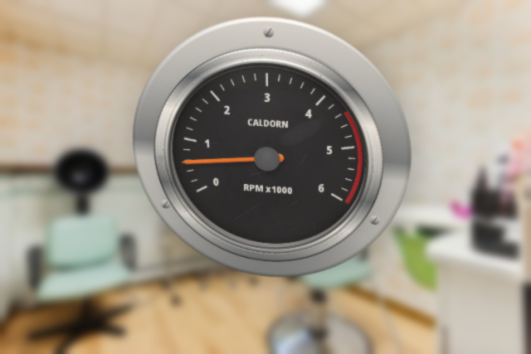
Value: 600; rpm
